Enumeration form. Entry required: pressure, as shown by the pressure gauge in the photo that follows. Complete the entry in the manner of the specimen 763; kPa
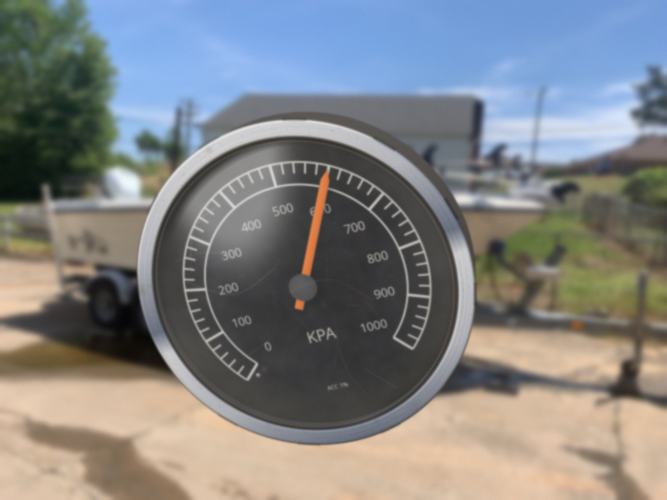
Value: 600; kPa
